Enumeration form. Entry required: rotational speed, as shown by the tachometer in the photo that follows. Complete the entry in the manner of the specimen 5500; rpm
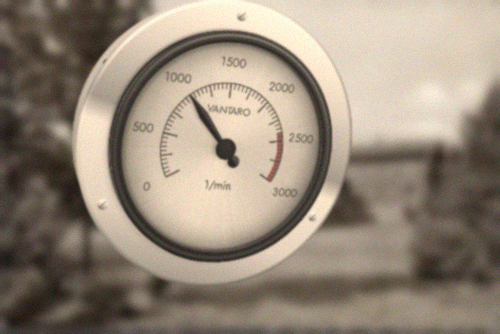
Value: 1000; rpm
